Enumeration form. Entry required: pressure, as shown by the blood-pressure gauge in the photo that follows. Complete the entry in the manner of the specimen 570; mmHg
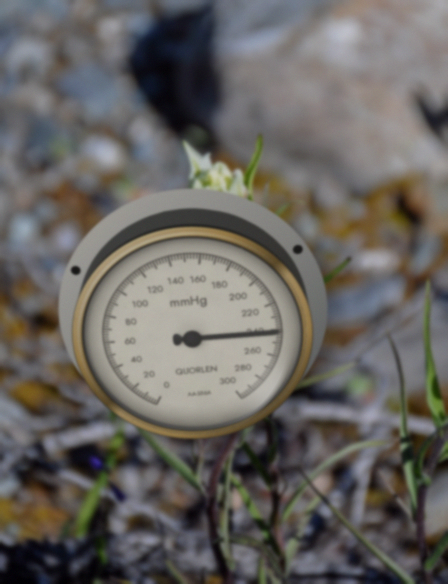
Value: 240; mmHg
